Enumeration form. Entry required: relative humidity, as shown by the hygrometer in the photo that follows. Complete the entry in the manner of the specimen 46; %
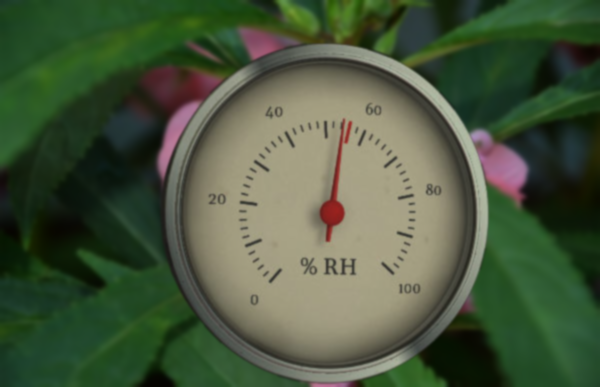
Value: 54; %
